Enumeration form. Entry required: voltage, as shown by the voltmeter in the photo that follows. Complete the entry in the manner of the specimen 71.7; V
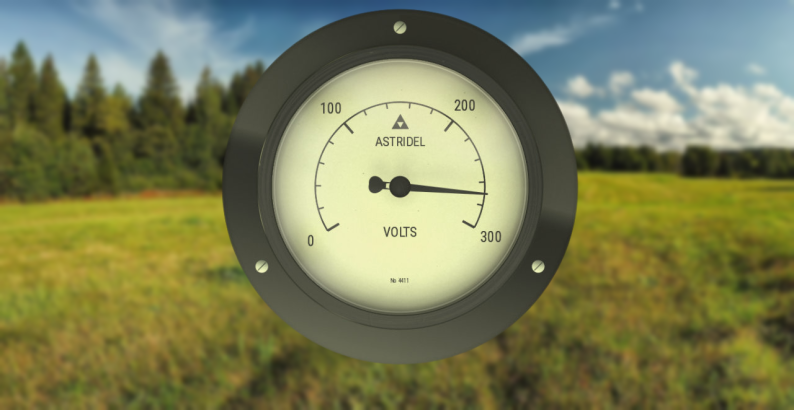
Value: 270; V
